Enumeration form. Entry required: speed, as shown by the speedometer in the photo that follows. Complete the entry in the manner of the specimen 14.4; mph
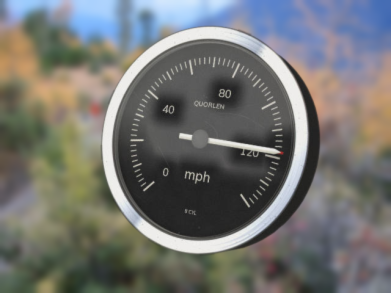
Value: 118; mph
